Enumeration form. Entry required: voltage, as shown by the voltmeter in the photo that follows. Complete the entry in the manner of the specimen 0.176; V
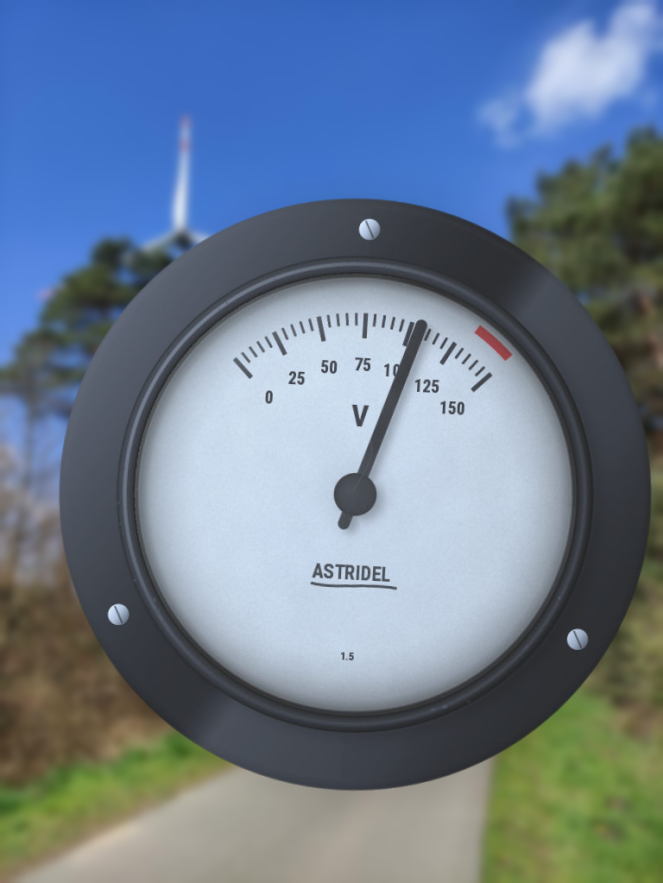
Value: 105; V
